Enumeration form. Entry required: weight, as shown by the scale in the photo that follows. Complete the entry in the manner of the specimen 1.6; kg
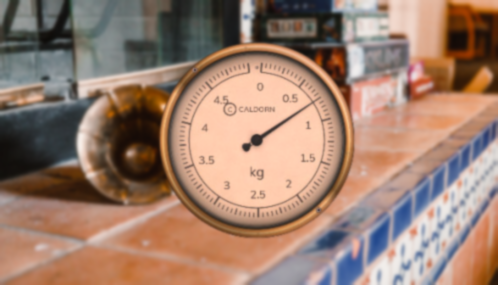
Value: 0.75; kg
